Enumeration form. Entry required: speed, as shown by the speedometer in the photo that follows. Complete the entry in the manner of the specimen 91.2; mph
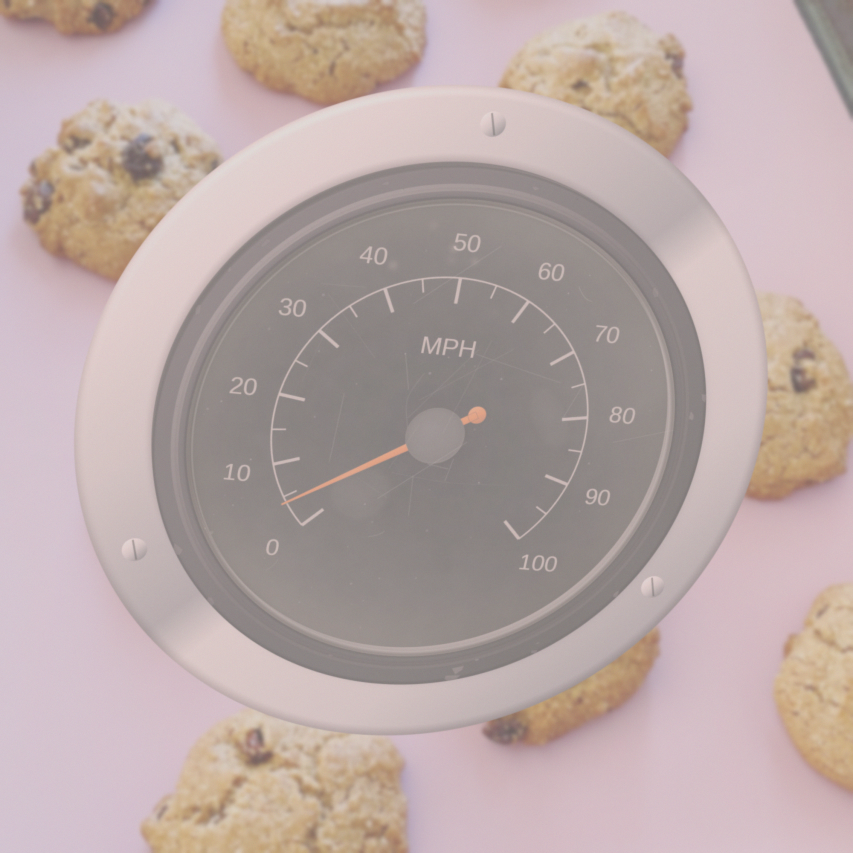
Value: 5; mph
